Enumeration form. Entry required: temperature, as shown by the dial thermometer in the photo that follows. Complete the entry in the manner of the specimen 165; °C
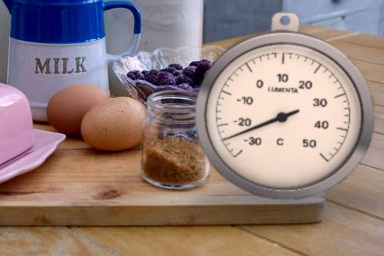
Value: -24; °C
